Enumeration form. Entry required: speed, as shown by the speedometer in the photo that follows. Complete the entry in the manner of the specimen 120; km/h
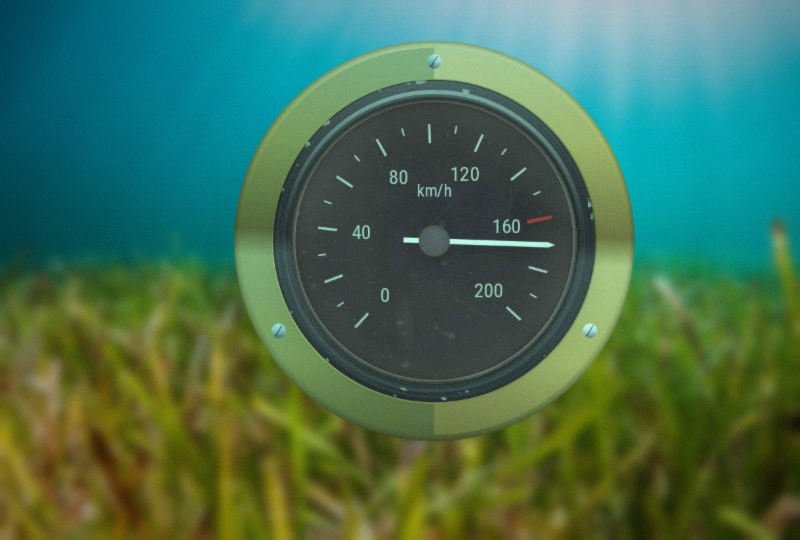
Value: 170; km/h
